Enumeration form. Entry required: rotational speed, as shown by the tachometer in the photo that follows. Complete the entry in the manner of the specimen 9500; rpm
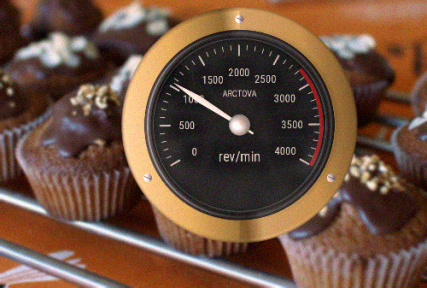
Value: 1050; rpm
